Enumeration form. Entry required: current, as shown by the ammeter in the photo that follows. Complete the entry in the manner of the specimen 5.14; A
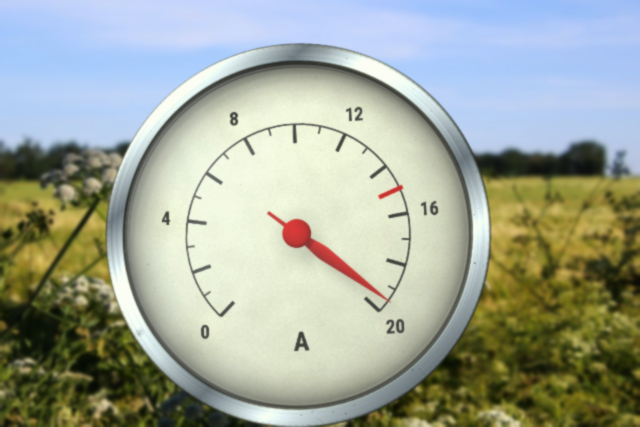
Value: 19.5; A
